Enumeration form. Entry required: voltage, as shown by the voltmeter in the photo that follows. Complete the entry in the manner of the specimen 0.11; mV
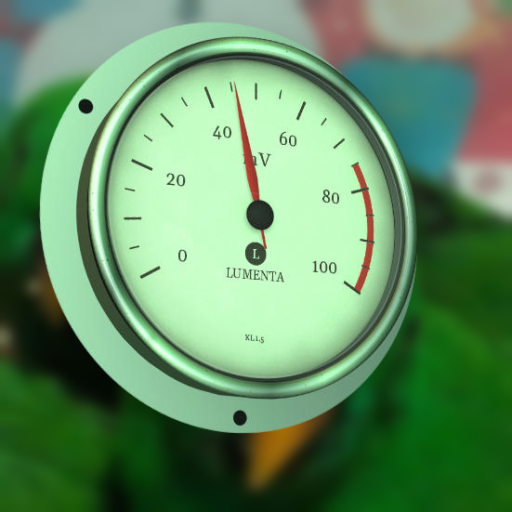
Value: 45; mV
